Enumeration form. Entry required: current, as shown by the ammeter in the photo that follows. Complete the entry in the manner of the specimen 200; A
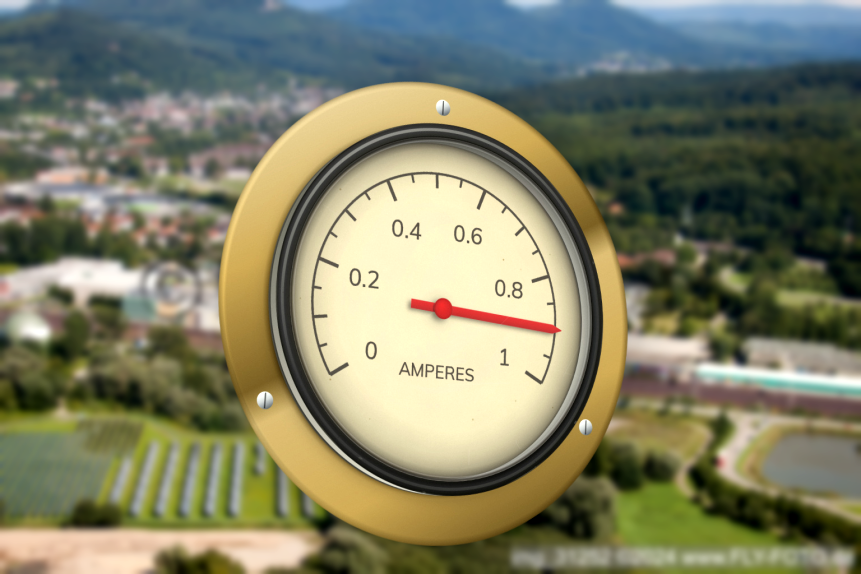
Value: 0.9; A
